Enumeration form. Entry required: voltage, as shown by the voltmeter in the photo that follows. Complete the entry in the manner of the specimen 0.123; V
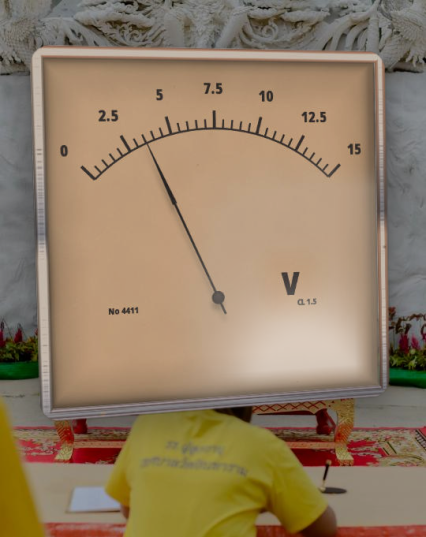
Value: 3.5; V
